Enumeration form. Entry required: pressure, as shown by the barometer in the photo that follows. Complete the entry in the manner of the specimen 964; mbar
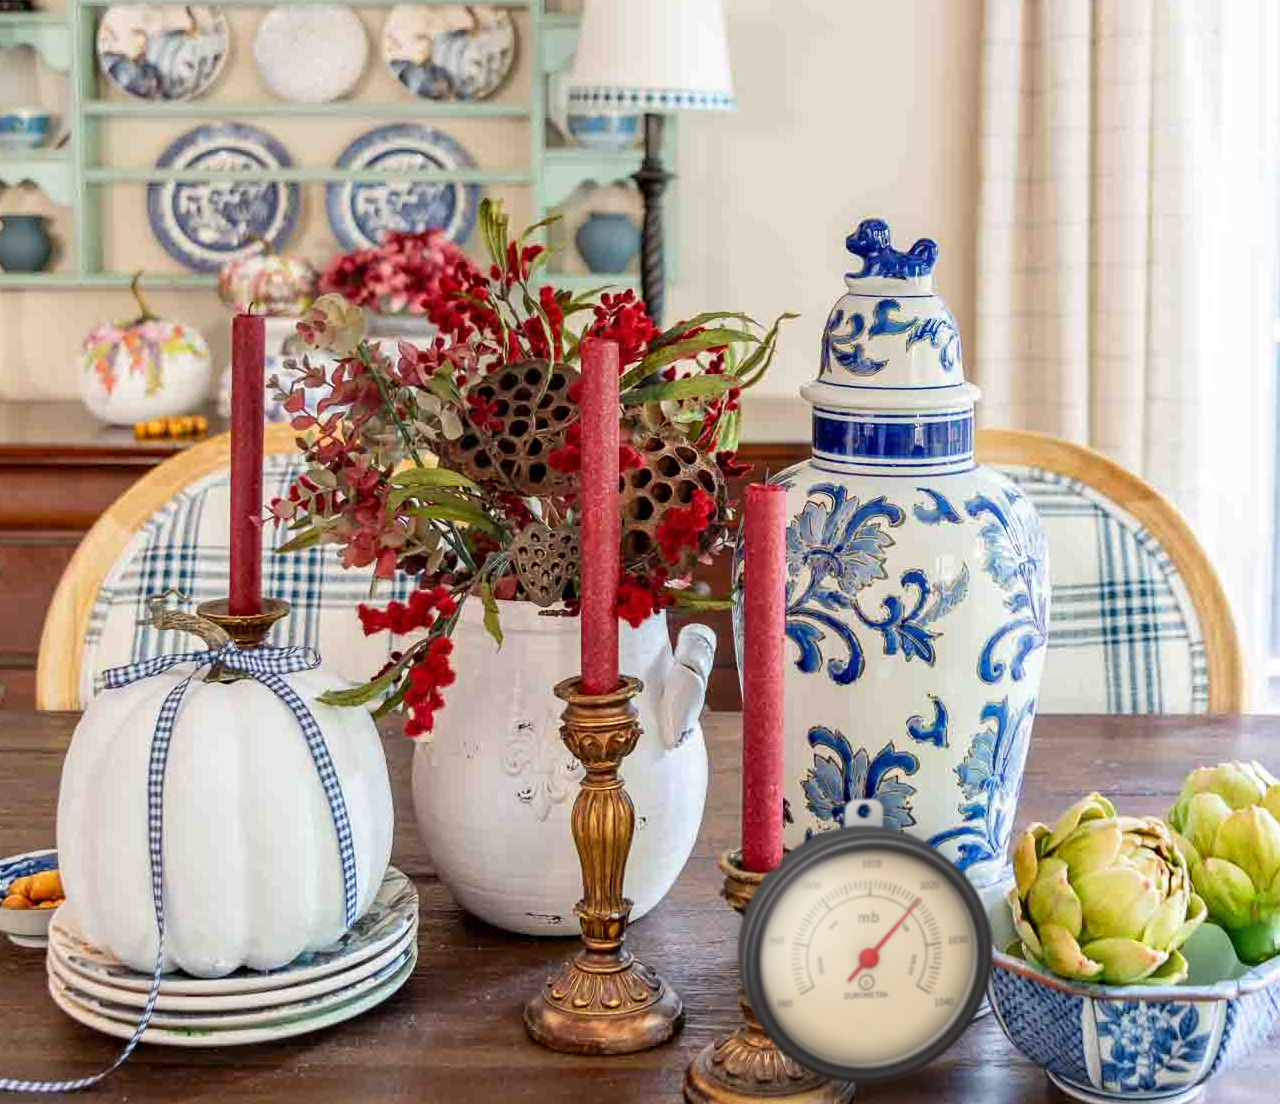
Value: 1020; mbar
